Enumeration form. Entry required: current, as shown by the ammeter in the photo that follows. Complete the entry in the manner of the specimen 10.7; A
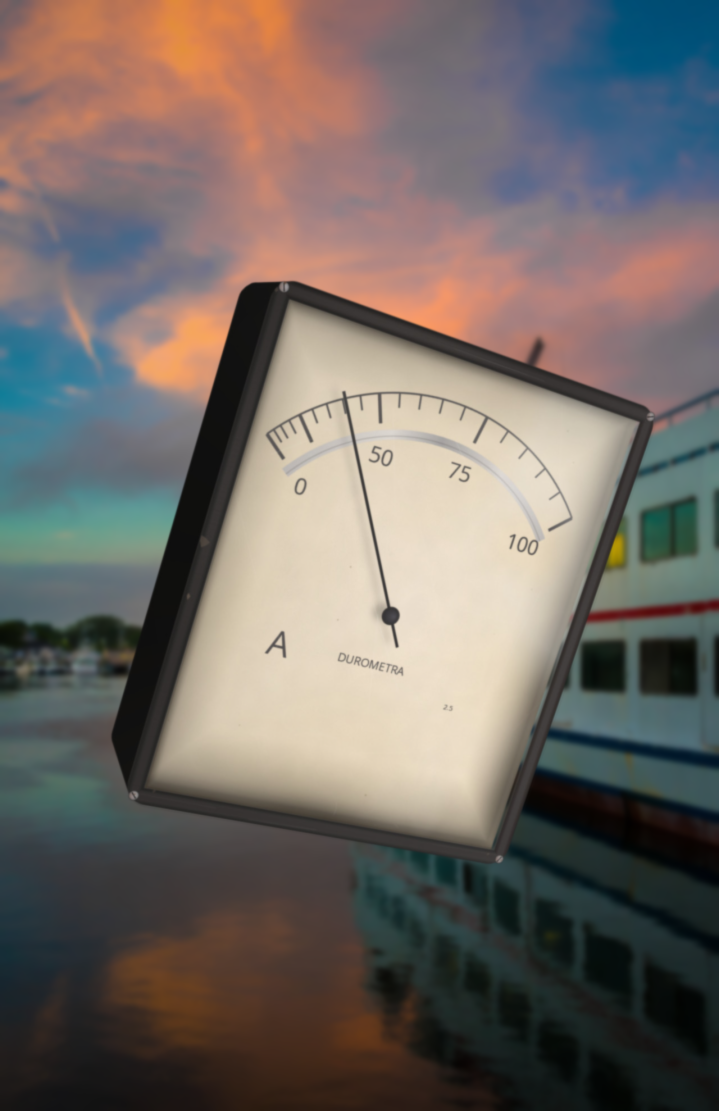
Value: 40; A
